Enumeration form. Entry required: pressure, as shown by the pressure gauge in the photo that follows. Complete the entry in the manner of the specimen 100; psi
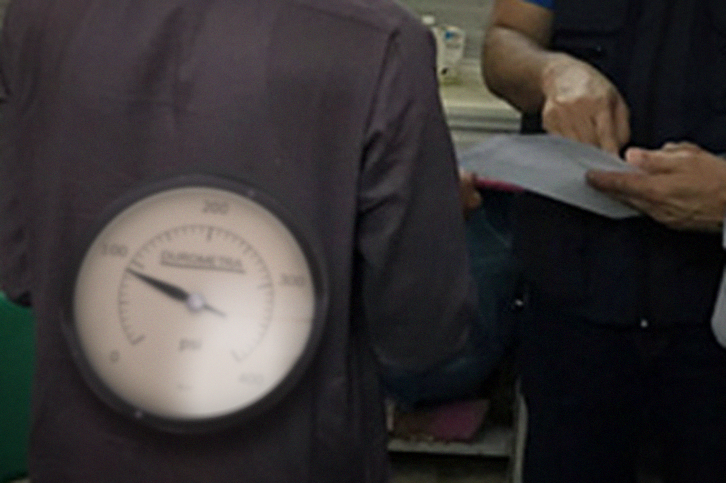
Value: 90; psi
